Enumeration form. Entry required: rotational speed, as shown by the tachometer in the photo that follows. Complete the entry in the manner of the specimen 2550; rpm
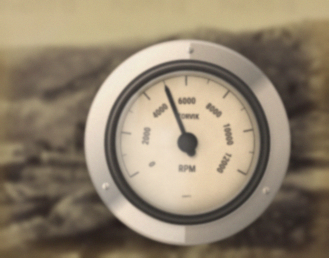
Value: 5000; rpm
